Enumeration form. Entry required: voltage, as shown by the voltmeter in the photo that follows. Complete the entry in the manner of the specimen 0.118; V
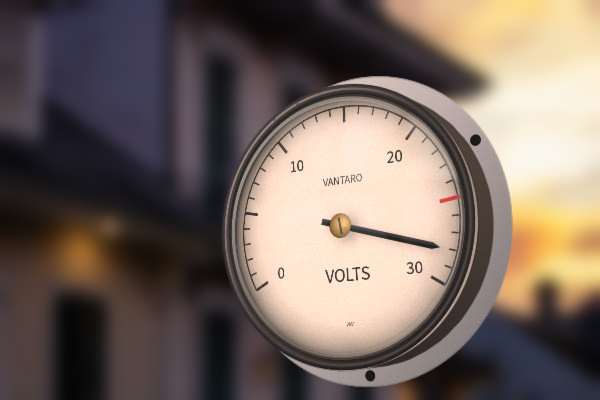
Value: 28; V
